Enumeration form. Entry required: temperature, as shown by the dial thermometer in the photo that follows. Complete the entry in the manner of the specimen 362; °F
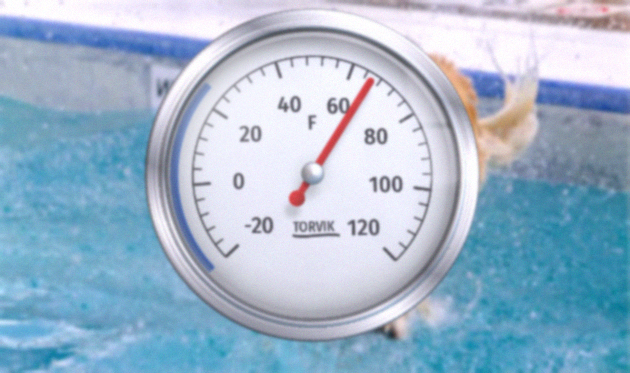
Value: 66; °F
